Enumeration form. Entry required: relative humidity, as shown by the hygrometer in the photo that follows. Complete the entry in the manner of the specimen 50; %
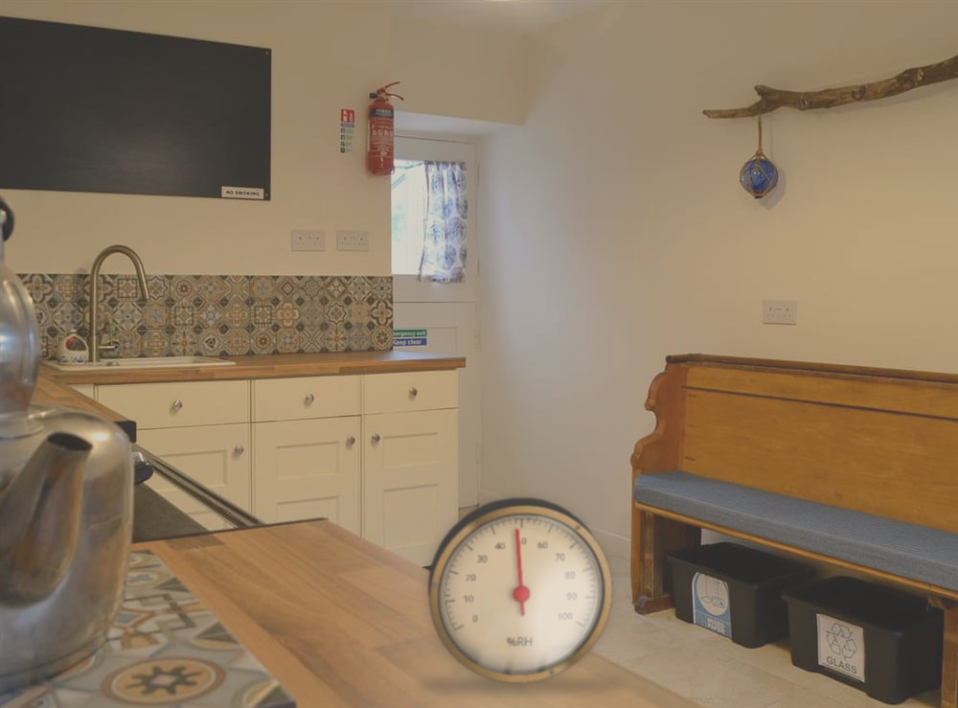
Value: 48; %
